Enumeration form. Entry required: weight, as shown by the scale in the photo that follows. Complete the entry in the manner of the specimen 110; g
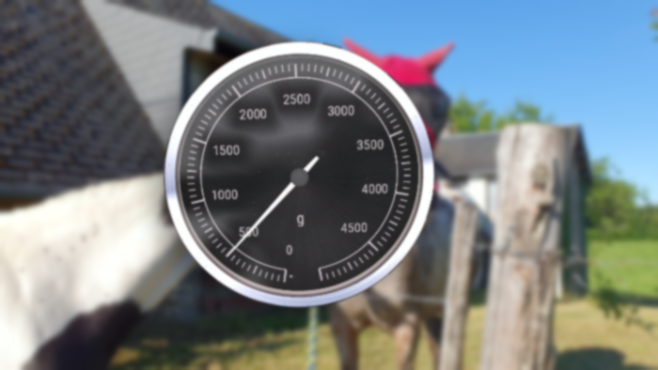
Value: 500; g
